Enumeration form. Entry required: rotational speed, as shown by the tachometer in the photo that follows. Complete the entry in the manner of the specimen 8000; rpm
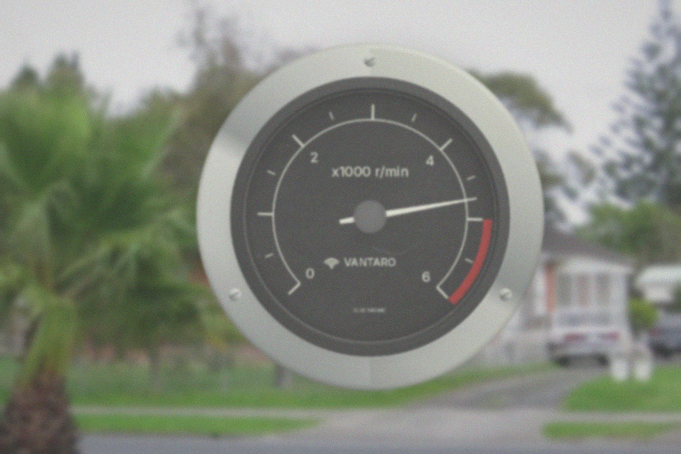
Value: 4750; rpm
